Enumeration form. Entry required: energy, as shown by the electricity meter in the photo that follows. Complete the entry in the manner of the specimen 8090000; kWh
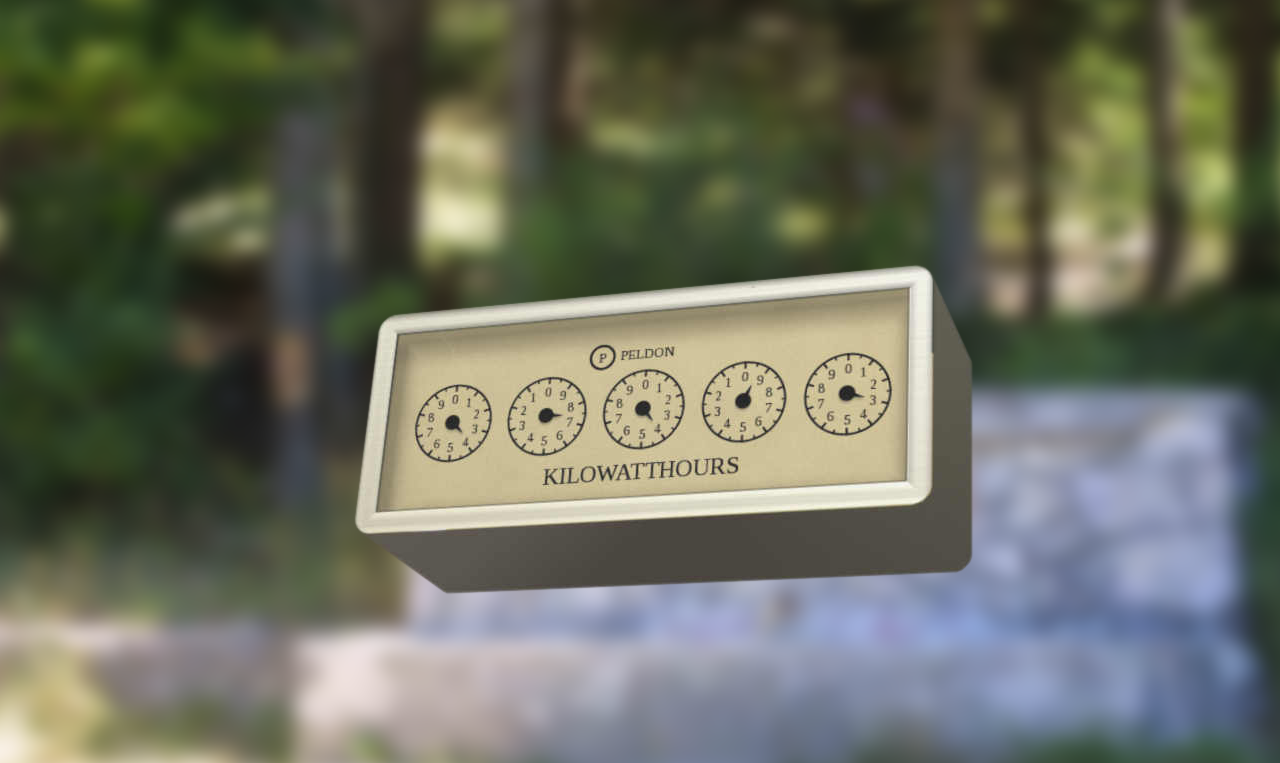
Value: 37393; kWh
